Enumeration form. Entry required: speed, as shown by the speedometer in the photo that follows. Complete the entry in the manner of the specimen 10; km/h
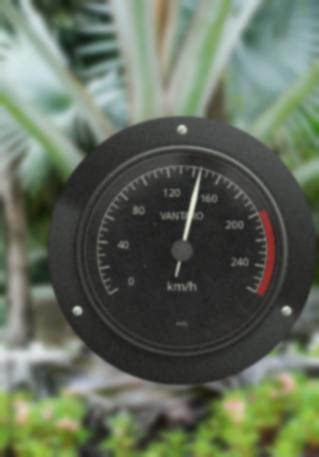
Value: 145; km/h
